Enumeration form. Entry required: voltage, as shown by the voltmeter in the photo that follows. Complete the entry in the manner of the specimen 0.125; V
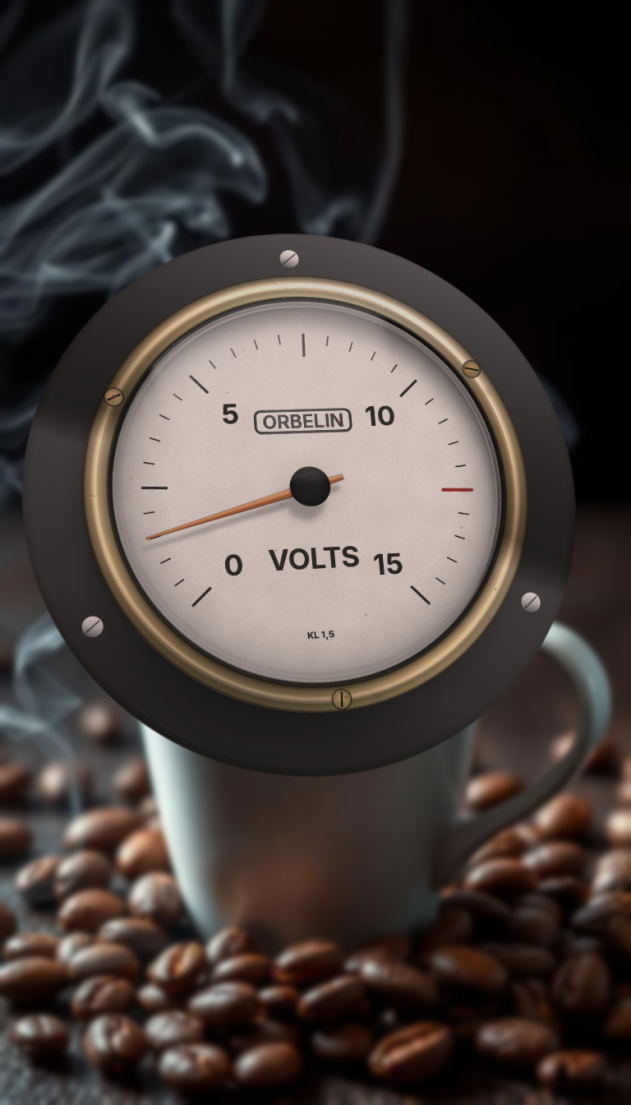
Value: 1.5; V
